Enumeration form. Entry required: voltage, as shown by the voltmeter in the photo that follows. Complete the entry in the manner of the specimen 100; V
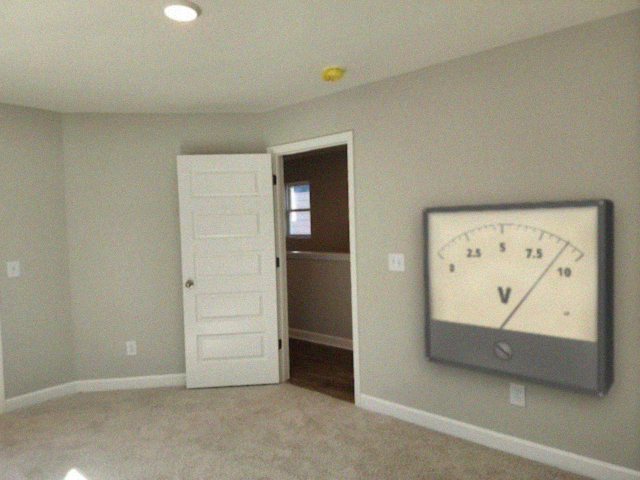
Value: 9; V
